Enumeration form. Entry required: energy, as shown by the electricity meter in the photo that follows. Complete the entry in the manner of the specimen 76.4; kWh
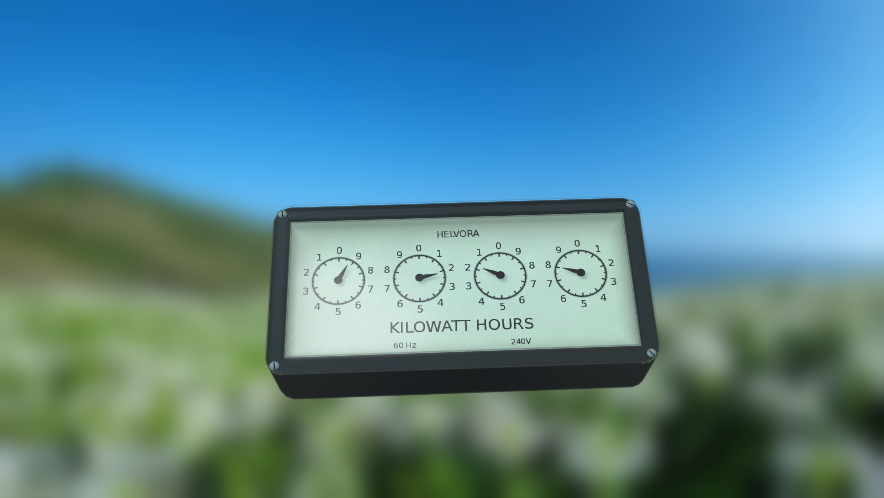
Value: 9218; kWh
